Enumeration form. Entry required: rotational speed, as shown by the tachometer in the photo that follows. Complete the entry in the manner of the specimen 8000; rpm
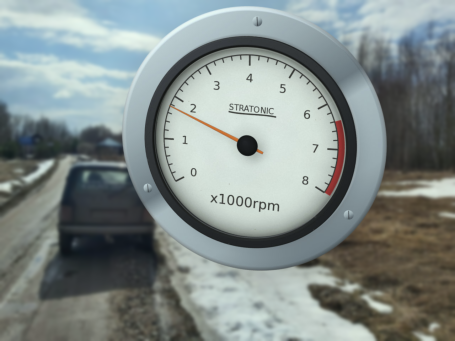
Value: 1800; rpm
